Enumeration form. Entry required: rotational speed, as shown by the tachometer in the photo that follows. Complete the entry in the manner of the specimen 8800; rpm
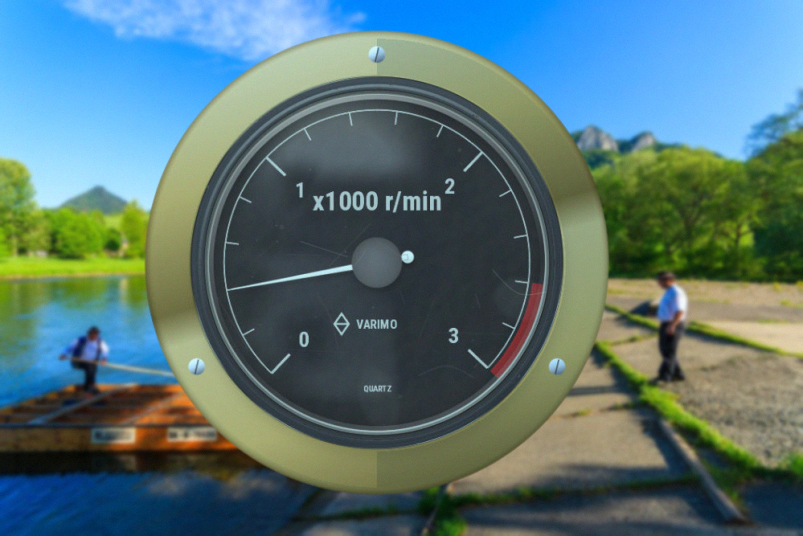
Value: 400; rpm
